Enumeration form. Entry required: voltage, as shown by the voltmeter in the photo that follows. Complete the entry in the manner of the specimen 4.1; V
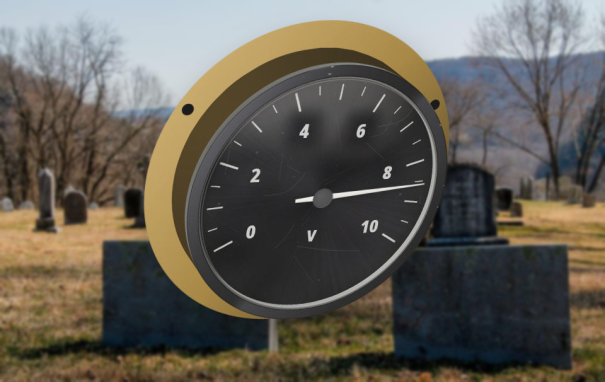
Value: 8.5; V
